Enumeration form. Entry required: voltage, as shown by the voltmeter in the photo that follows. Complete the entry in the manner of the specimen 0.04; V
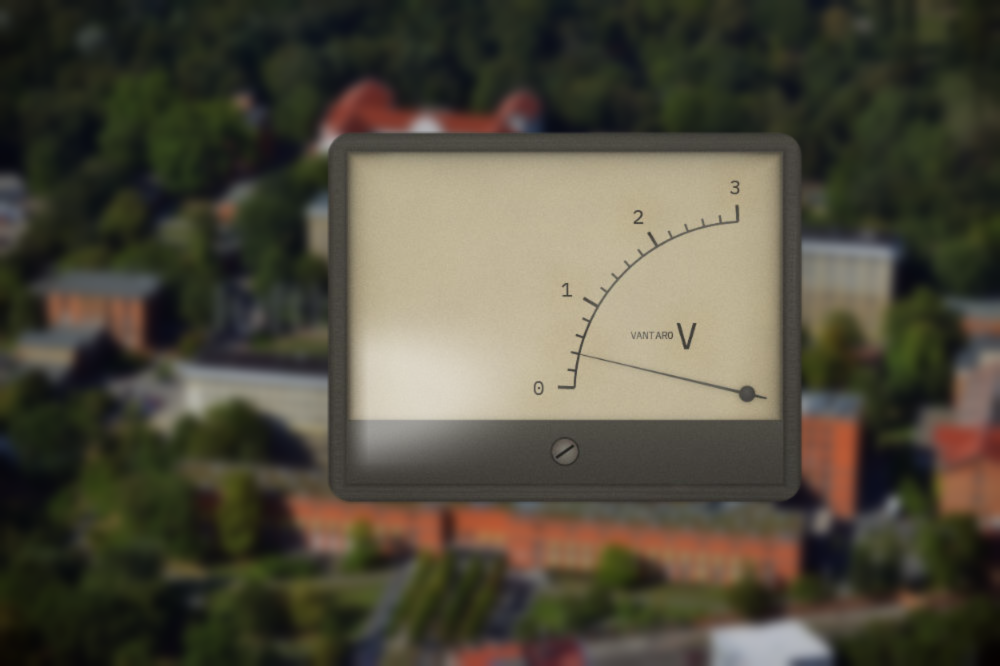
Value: 0.4; V
